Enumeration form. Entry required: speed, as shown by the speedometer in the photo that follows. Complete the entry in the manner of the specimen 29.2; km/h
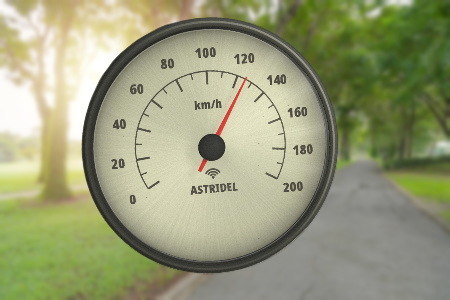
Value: 125; km/h
